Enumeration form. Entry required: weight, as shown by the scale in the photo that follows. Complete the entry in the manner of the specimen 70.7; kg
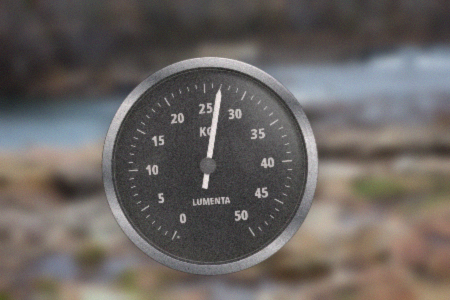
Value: 27; kg
